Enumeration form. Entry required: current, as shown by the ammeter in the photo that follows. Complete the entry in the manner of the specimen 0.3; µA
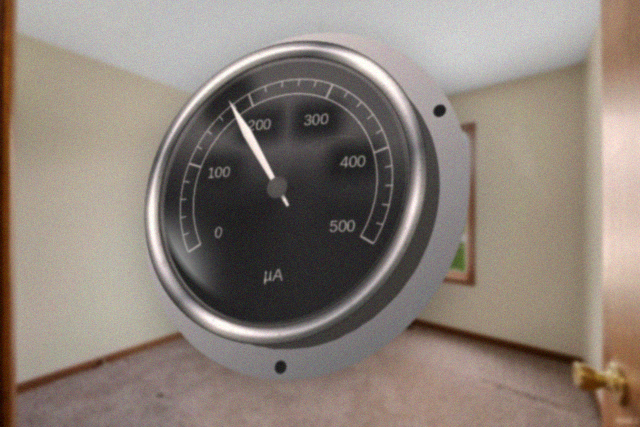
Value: 180; µA
